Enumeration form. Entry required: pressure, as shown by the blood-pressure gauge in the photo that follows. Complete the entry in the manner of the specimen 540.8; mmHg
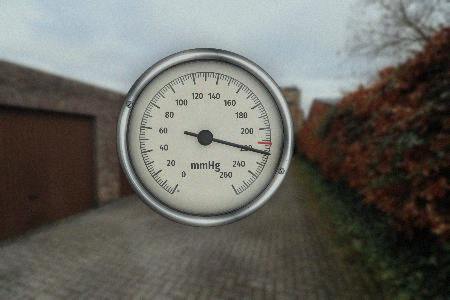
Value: 220; mmHg
